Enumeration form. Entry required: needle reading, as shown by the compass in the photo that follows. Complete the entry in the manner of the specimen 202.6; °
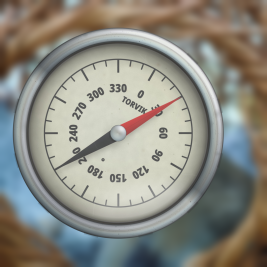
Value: 30; °
